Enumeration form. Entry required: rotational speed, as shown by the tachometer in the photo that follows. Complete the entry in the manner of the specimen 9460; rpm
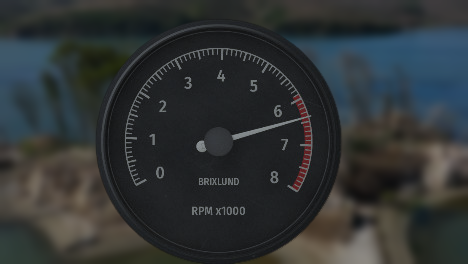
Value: 6400; rpm
